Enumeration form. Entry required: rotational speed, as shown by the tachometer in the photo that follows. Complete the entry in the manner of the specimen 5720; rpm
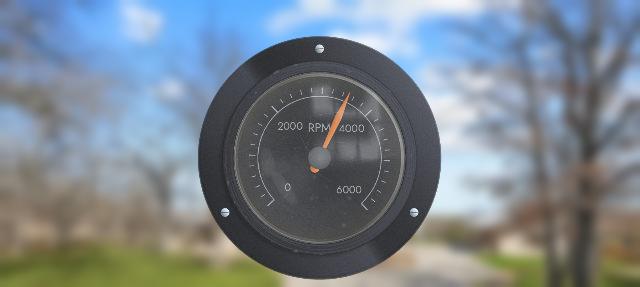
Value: 3500; rpm
